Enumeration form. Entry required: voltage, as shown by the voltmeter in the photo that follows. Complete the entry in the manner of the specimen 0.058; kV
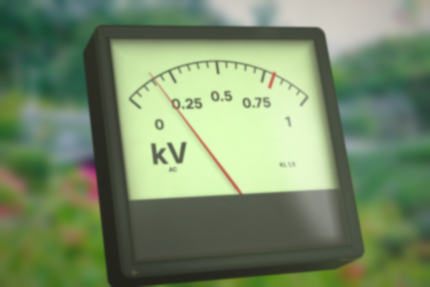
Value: 0.15; kV
